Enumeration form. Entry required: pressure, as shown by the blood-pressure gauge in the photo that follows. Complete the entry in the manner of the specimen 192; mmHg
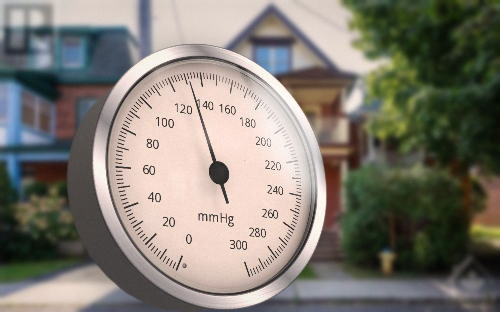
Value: 130; mmHg
